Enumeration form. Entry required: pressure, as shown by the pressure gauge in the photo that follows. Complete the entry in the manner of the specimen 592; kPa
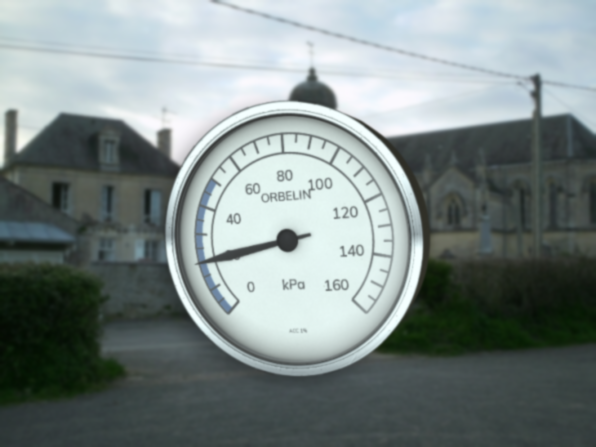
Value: 20; kPa
